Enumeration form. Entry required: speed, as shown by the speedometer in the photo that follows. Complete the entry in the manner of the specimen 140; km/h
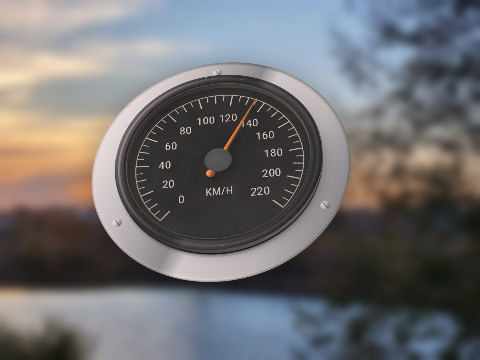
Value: 135; km/h
